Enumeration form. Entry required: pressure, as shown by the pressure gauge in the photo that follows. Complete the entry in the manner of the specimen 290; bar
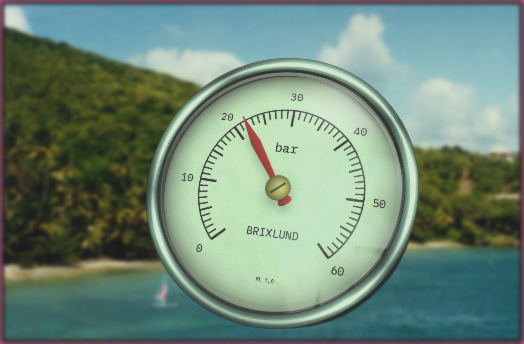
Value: 22; bar
